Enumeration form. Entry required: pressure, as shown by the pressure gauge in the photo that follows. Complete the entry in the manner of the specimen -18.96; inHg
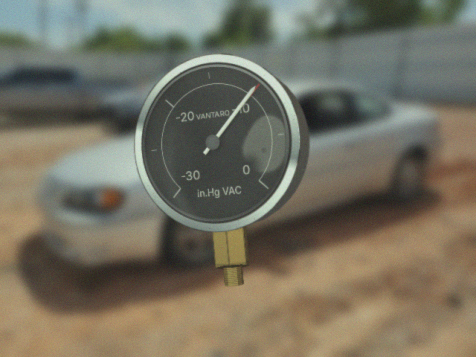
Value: -10; inHg
